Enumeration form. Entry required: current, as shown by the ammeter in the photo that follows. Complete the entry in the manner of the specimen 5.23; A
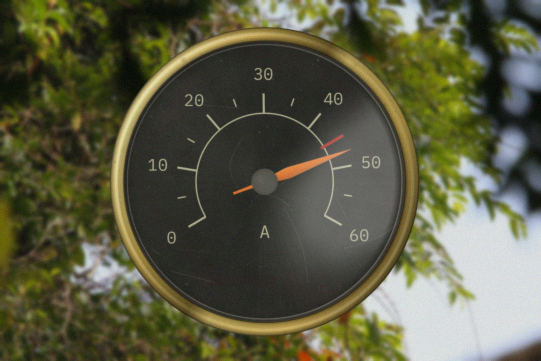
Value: 47.5; A
